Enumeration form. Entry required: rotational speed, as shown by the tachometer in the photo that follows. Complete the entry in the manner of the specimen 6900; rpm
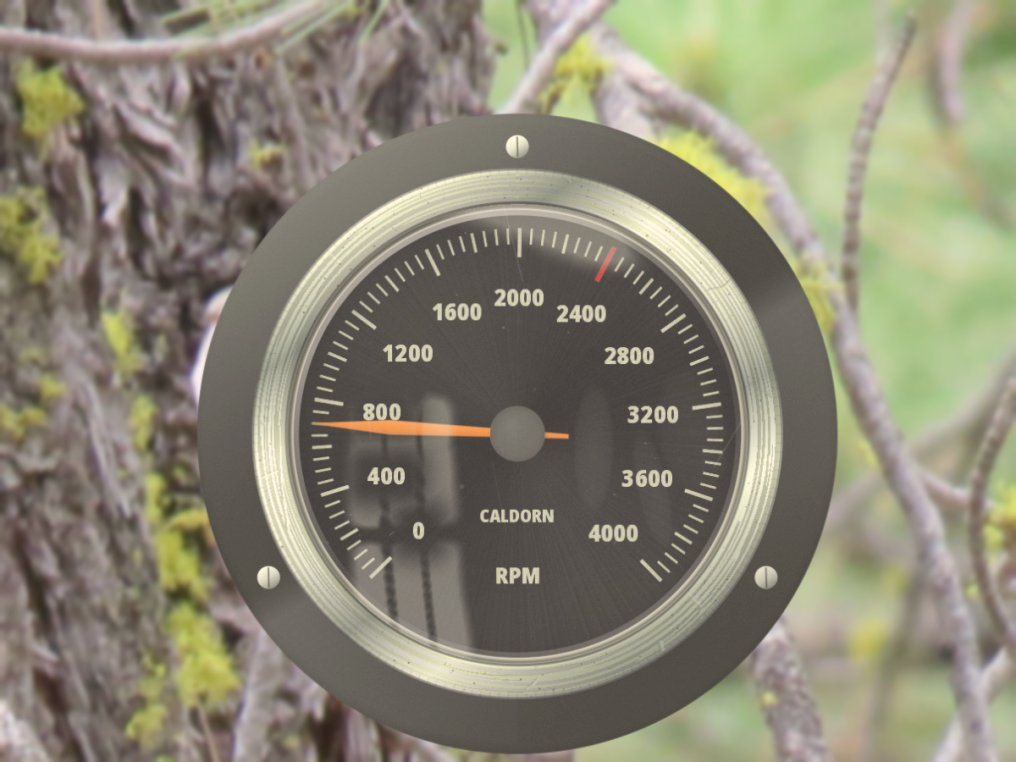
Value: 700; rpm
